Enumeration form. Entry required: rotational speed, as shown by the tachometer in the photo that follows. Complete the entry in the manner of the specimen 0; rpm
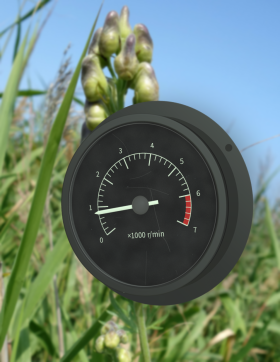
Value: 800; rpm
